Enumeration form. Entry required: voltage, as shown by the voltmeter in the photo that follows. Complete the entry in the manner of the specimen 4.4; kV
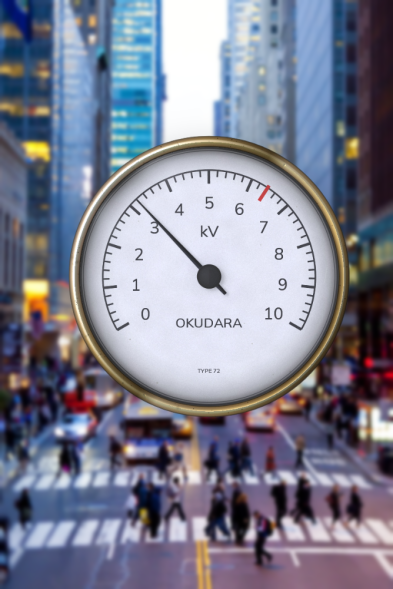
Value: 3.2; kV
